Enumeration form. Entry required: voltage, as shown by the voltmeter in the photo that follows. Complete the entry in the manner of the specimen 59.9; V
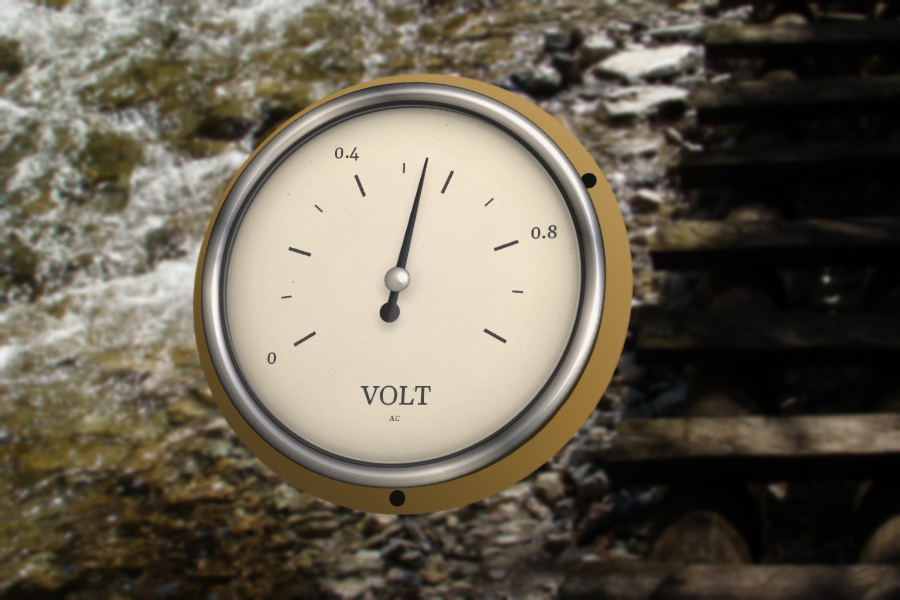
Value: 0.55; V
